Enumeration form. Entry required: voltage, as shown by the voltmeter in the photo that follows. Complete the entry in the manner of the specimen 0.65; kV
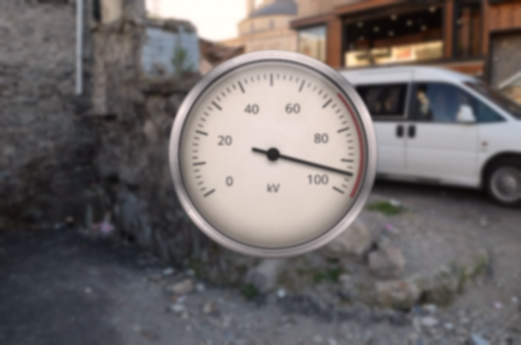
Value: 94; kV
